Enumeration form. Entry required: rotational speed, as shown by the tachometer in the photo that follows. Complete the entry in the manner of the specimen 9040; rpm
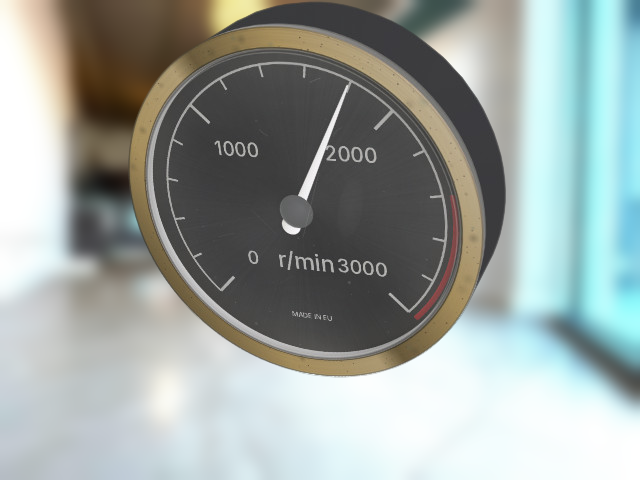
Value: 1800; rpm
